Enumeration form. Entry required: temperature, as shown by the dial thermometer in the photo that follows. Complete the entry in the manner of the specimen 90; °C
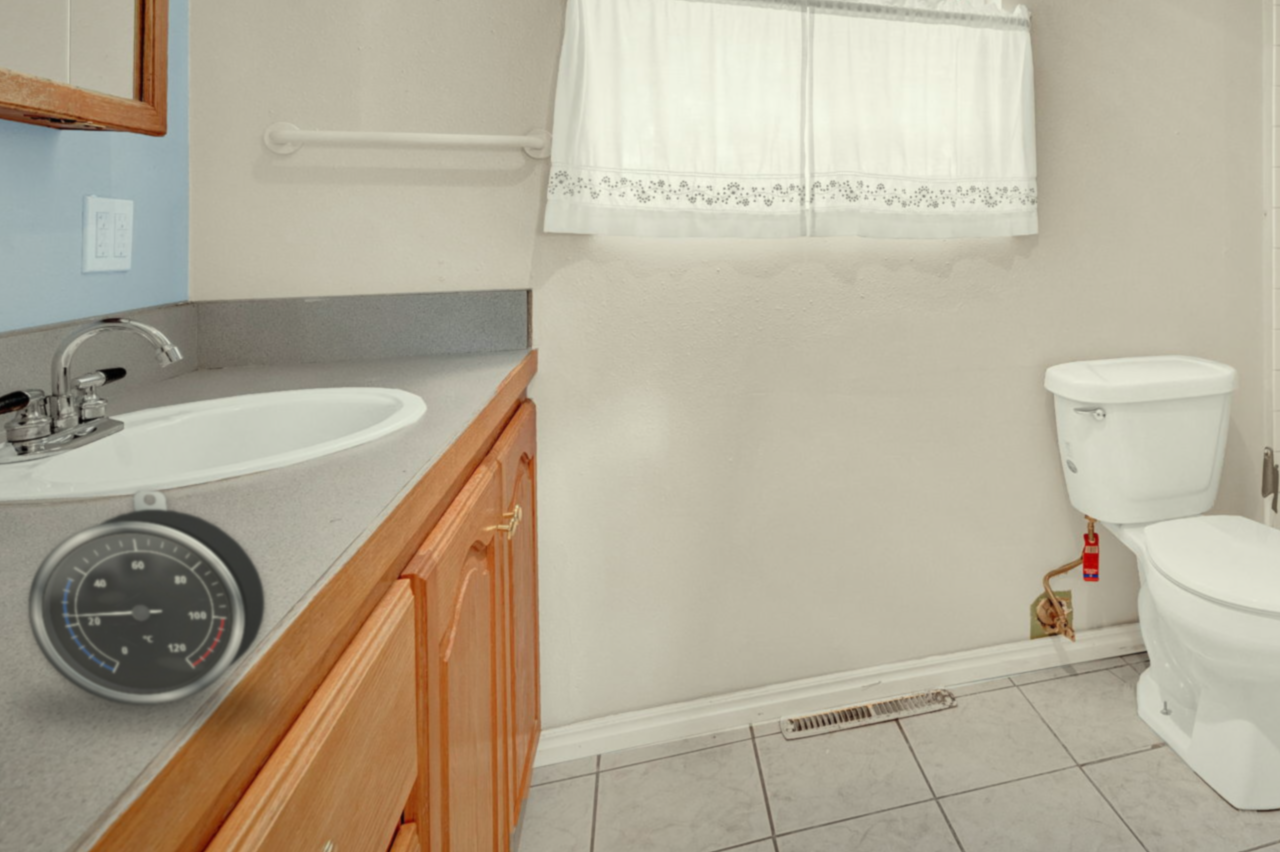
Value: 24; °C
